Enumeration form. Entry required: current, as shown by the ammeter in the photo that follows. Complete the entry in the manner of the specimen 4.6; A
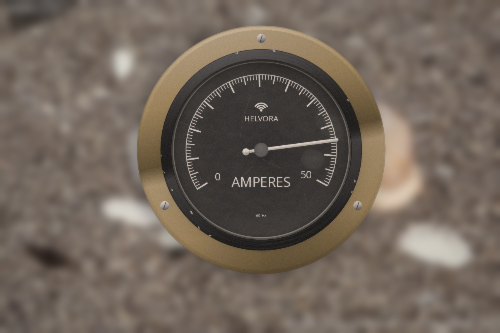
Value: 42.5; A
